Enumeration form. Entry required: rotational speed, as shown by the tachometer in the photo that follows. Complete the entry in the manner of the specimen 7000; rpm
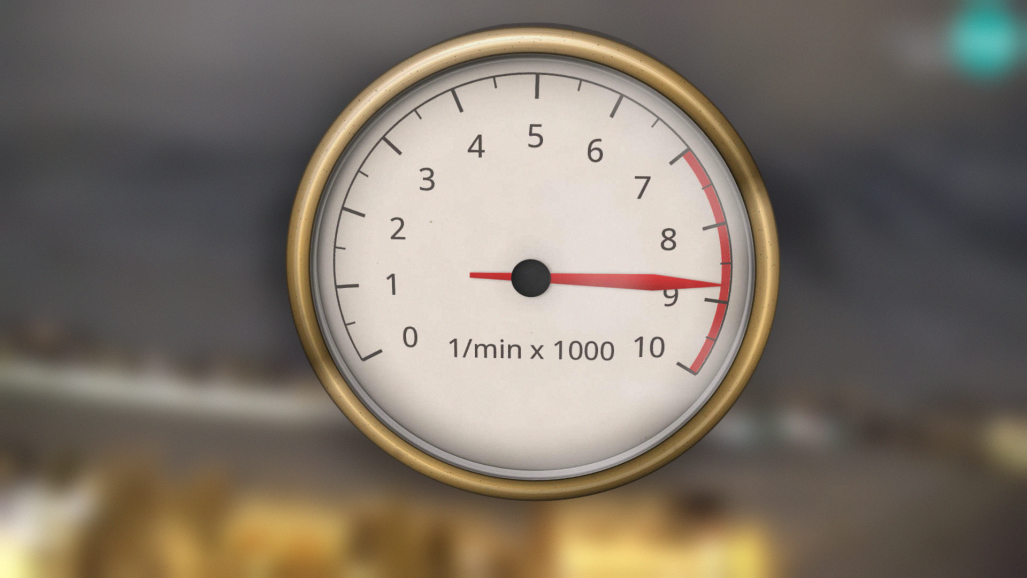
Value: 8750; rpm
